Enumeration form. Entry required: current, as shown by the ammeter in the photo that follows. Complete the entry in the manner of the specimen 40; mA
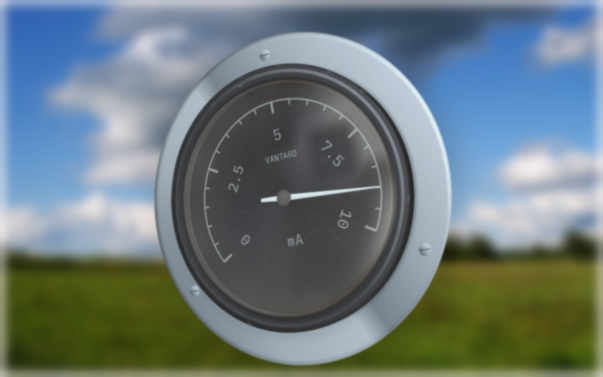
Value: 9; mA
